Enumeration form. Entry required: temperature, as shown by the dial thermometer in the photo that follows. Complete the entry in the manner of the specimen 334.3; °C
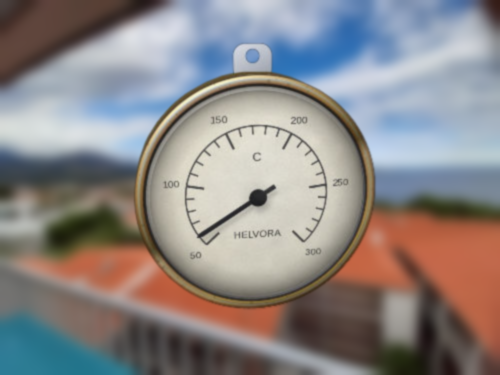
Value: 60; °C
